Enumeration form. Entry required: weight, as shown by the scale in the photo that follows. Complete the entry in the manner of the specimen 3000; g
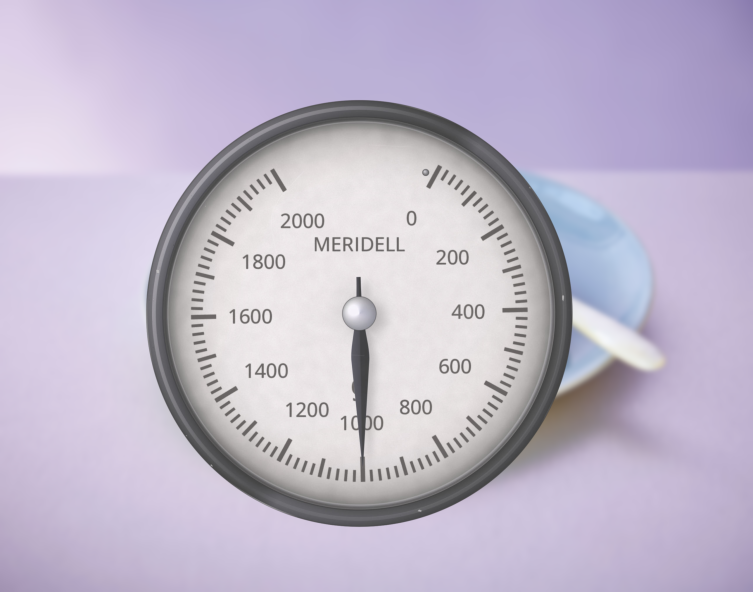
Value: 1000; g
